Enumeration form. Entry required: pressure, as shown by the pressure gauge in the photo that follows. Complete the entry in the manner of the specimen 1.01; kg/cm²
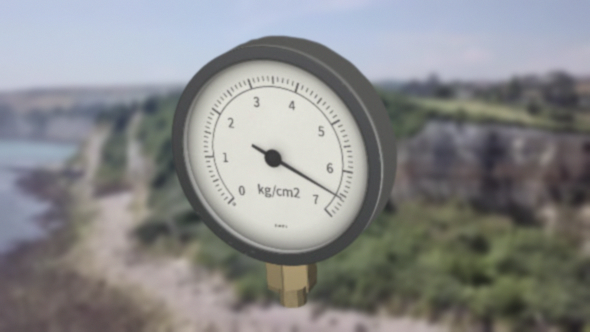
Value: 6.5; kg/cm²
